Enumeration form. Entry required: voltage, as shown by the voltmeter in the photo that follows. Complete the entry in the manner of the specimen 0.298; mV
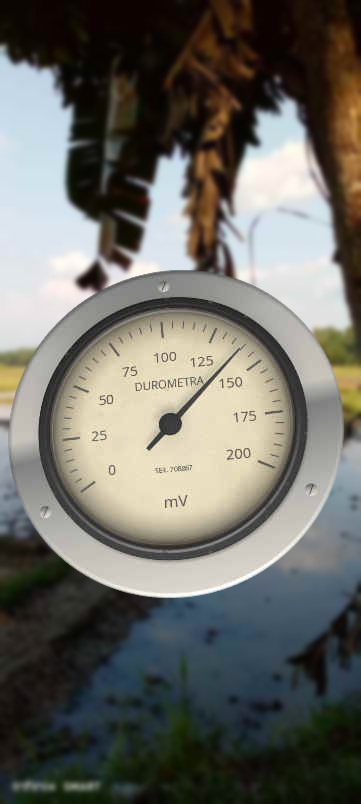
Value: 140; mV
